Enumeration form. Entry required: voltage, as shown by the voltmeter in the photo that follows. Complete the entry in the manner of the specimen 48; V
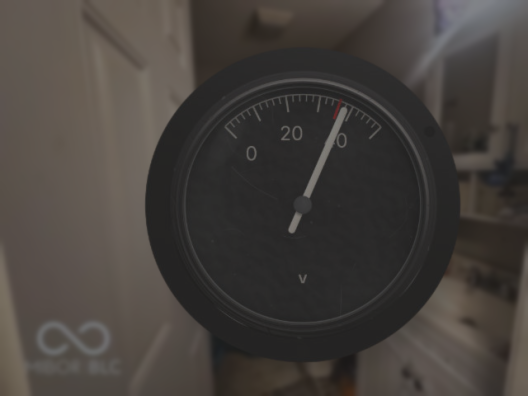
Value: 38; V
